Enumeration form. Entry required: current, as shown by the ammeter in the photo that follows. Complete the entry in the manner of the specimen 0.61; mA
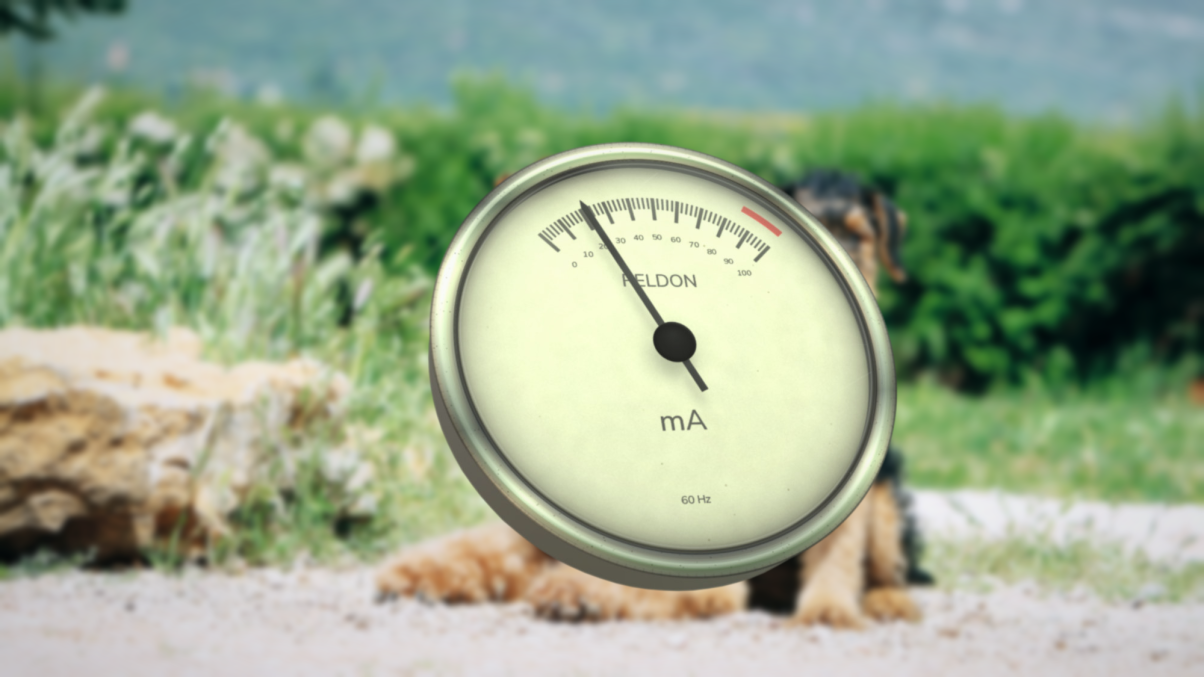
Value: 20; mA
